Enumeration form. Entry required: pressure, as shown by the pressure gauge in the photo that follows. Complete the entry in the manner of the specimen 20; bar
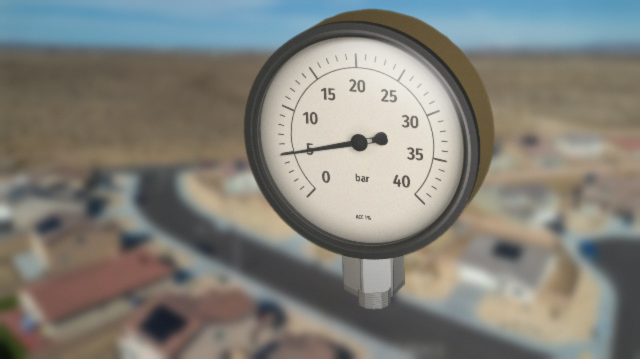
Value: 5; bar
